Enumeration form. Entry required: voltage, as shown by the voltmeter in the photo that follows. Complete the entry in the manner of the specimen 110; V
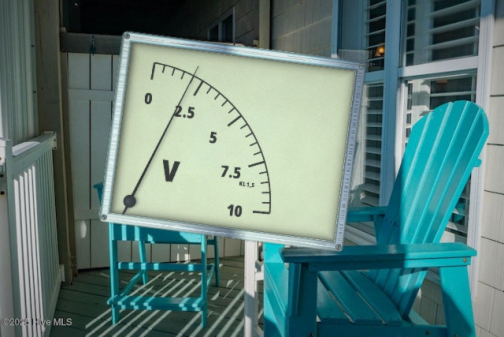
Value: 2; V
